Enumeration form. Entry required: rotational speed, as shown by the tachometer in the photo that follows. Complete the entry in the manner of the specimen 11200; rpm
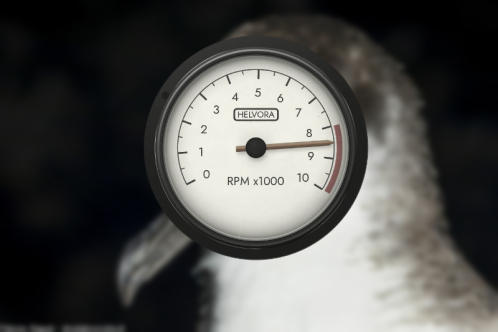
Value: 8500; rpm
